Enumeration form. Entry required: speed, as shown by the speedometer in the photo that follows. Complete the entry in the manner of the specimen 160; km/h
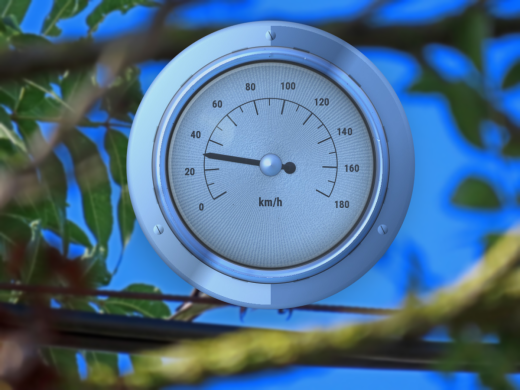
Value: 30; km/h
